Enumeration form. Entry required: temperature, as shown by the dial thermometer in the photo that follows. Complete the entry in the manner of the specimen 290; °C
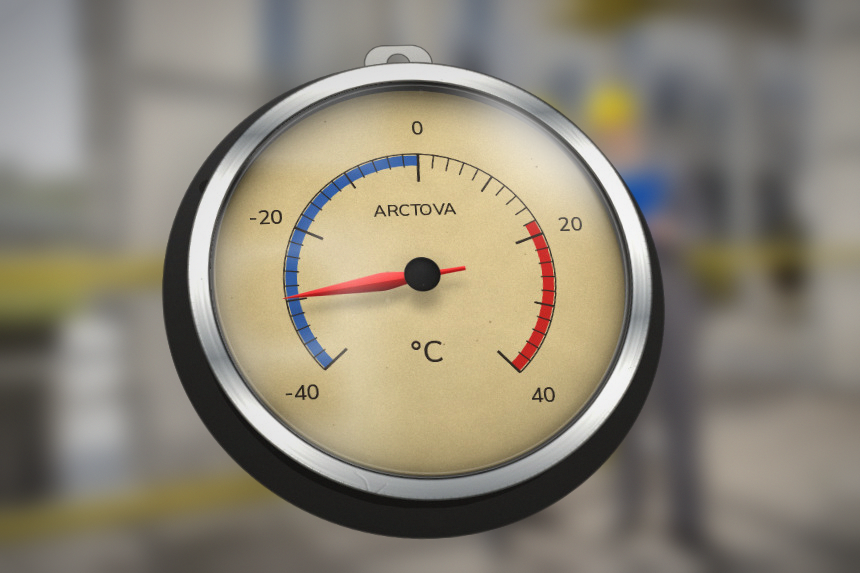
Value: -30; °C
